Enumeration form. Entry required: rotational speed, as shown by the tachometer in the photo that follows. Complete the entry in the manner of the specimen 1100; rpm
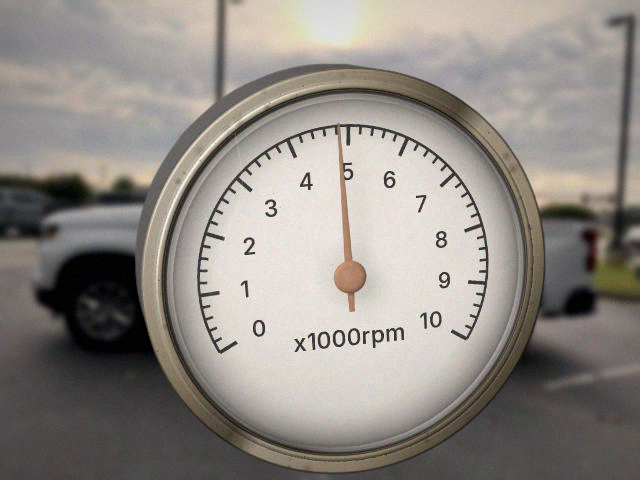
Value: 4800; rpm
